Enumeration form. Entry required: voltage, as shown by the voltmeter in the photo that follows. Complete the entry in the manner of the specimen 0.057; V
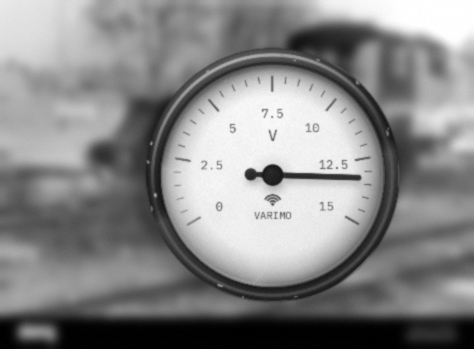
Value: 13.25; V
